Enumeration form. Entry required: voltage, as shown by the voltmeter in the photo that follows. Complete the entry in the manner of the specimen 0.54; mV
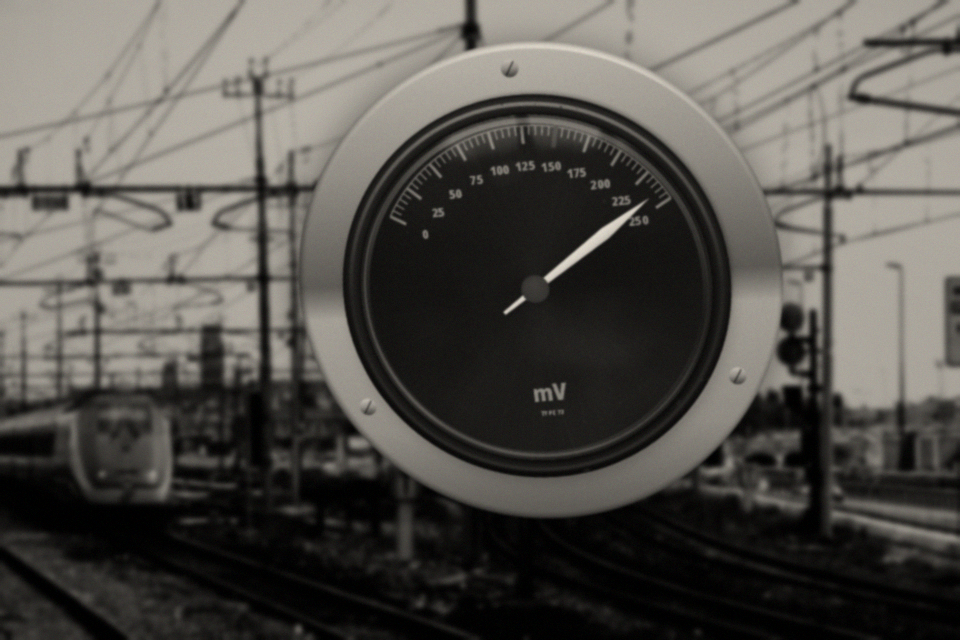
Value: 240; mV
